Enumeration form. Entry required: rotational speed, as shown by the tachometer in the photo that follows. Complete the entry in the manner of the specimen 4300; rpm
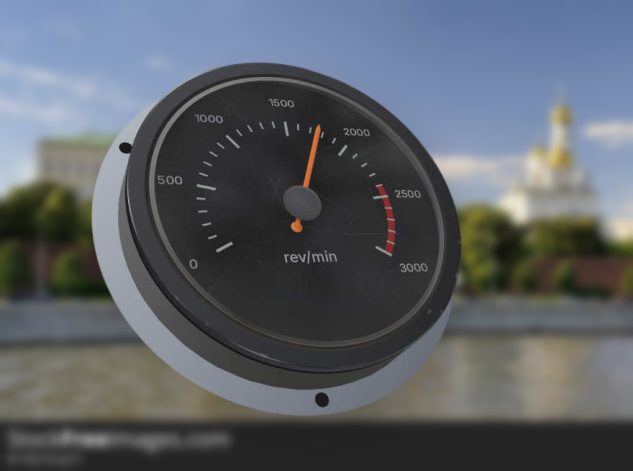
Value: 1750; rpm
